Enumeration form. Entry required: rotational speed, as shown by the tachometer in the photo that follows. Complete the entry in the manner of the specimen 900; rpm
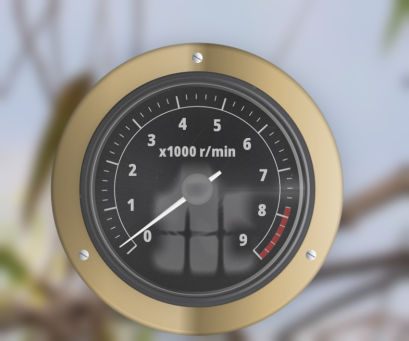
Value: 200; rpm
